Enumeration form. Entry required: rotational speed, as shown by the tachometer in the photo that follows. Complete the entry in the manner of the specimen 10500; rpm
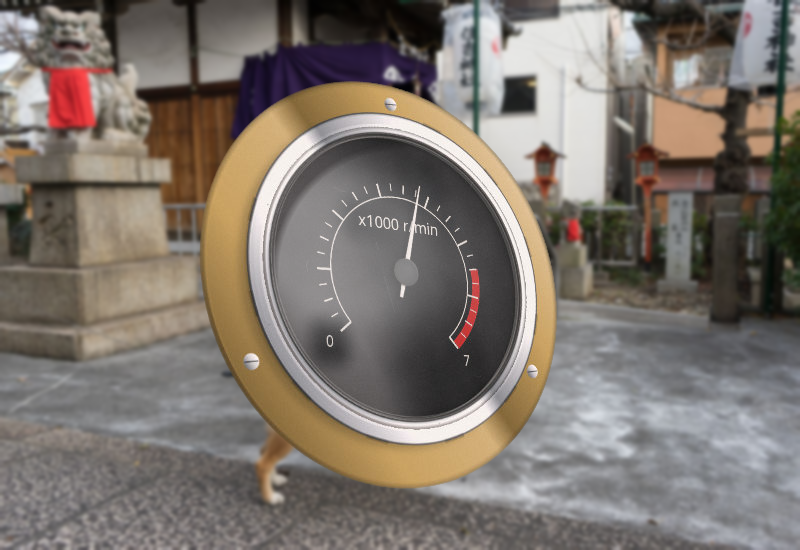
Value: 3750; rpm
